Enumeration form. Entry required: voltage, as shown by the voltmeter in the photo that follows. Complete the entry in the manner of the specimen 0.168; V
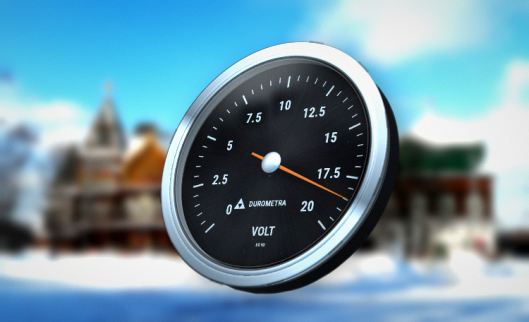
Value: 18.5; V
